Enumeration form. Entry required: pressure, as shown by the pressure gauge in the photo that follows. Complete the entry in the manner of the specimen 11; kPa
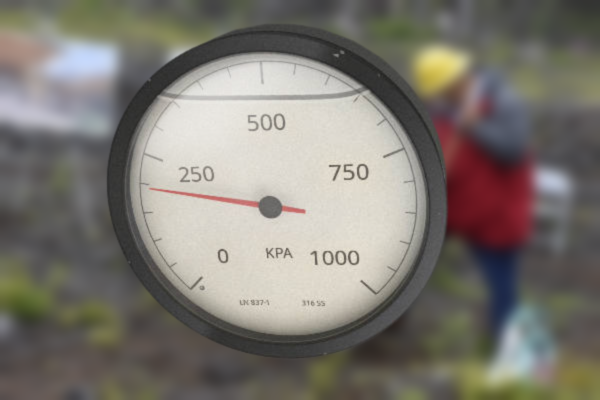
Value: 200; kPa
